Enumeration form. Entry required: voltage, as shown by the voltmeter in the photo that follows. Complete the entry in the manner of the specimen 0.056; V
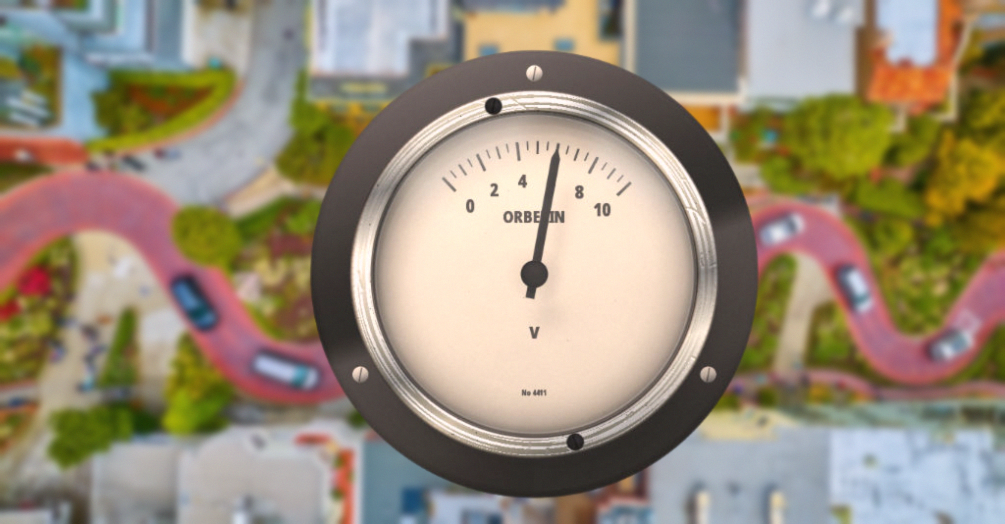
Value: 6; V
